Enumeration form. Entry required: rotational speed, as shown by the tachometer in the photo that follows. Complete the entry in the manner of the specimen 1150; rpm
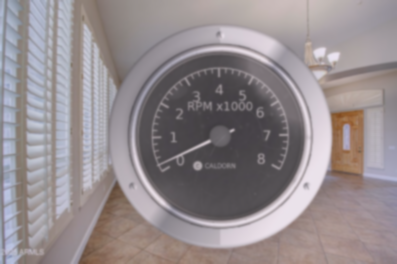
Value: 200; rpm
